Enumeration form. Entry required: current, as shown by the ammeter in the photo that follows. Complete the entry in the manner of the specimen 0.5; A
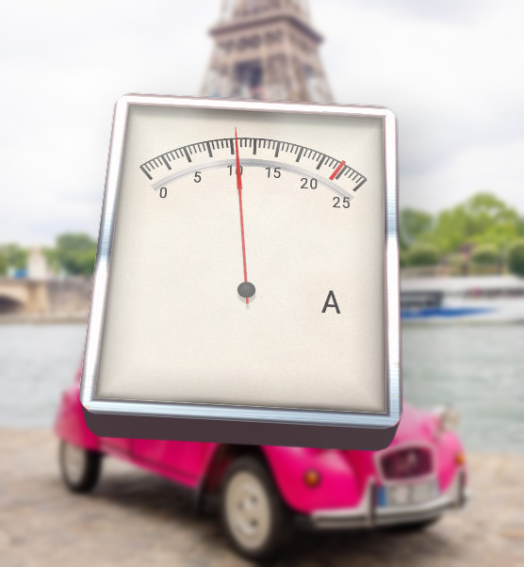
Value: 10.5; A
